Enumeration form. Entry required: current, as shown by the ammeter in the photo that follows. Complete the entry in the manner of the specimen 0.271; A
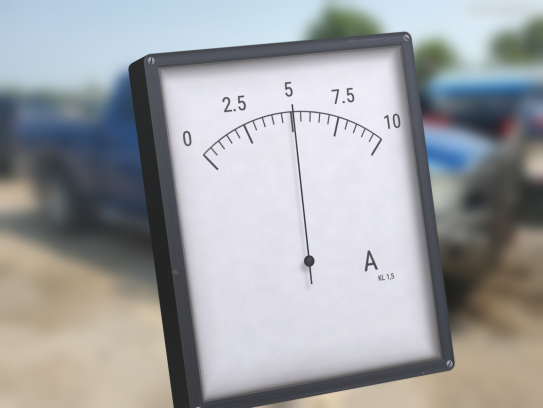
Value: 5; A
